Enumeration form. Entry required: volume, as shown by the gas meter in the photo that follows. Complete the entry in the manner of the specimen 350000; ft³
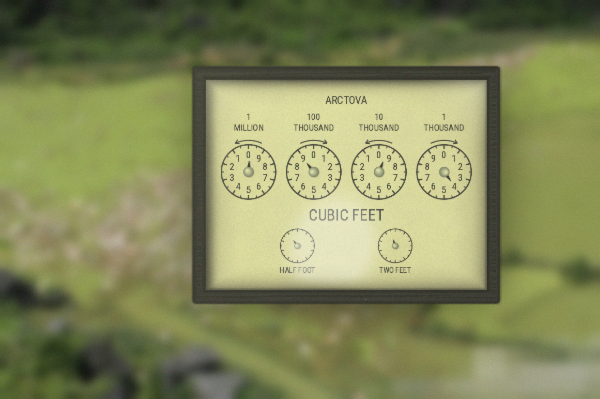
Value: 989400; ft³
